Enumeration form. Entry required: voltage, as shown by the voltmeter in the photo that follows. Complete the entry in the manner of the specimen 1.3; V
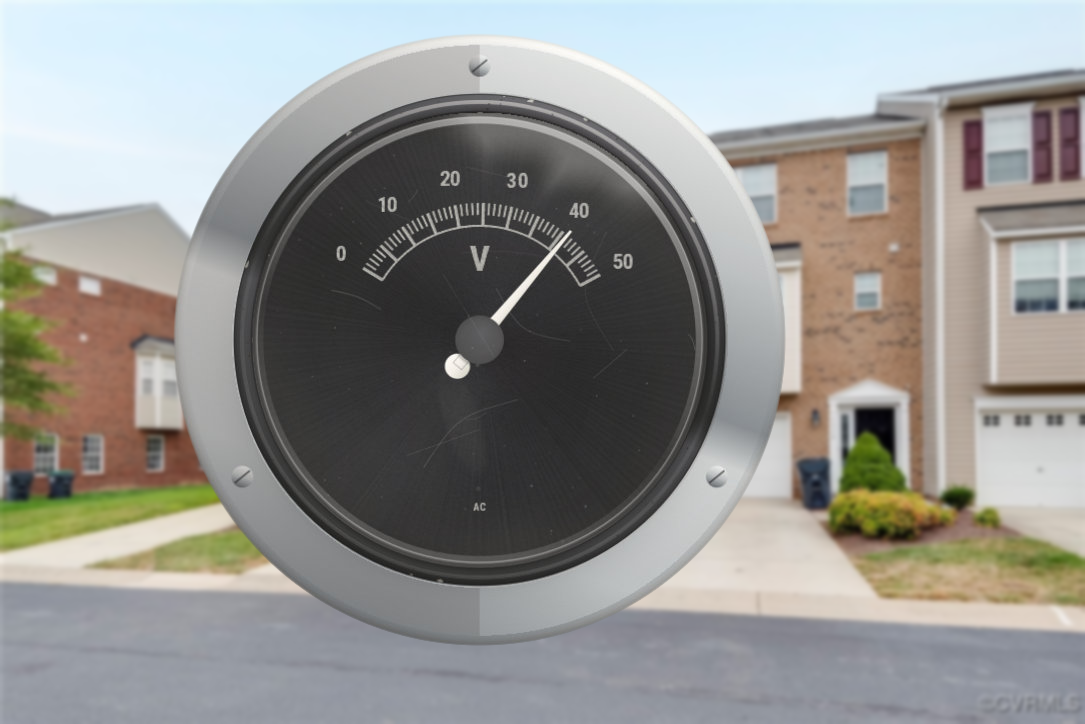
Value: 41; V
